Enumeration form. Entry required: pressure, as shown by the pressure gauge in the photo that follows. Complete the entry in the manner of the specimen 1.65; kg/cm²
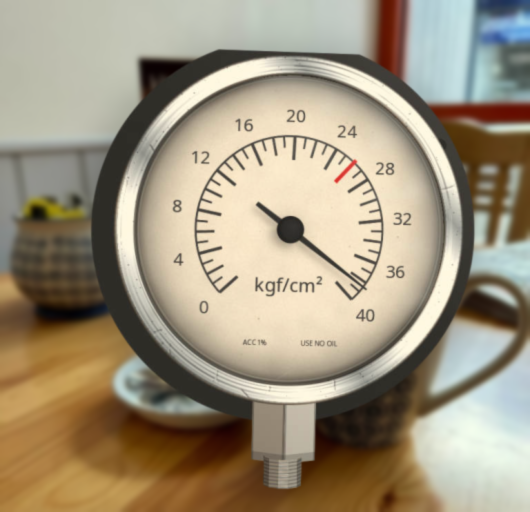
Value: 38.5; kg/cm²
